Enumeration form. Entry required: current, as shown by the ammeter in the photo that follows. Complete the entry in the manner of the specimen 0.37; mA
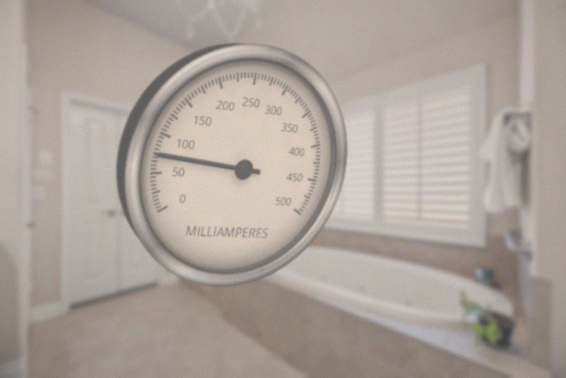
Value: 75; mA
